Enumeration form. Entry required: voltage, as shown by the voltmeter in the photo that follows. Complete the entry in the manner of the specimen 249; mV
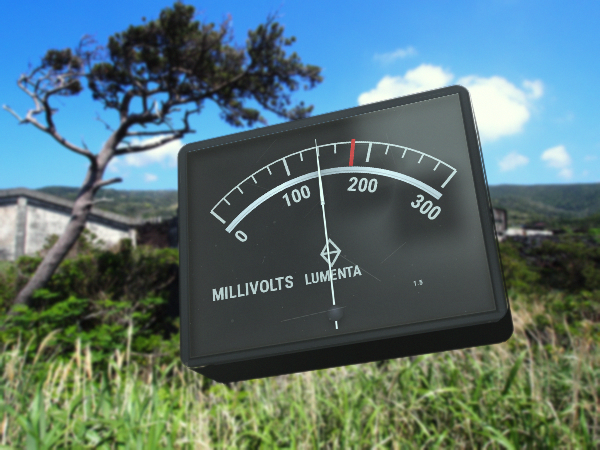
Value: 140; mV
